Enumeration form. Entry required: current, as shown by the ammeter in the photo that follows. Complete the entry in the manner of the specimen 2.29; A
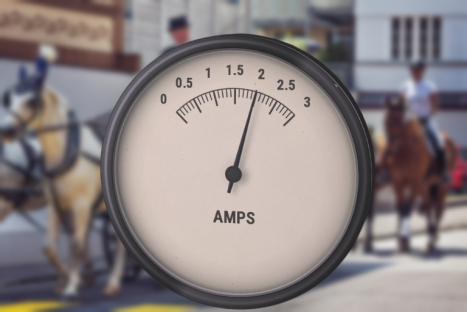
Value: 2; A
